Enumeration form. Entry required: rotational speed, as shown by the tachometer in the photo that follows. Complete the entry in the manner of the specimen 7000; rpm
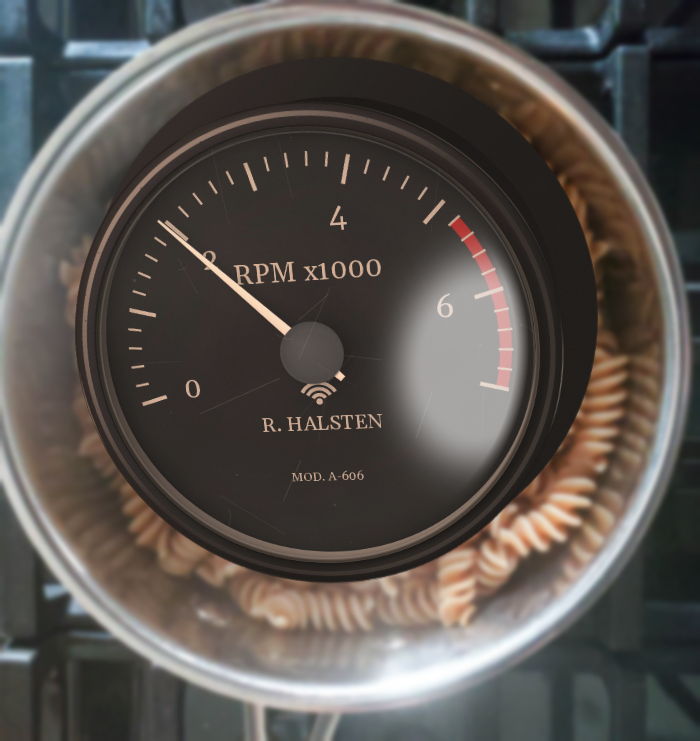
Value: 2000; rpm
